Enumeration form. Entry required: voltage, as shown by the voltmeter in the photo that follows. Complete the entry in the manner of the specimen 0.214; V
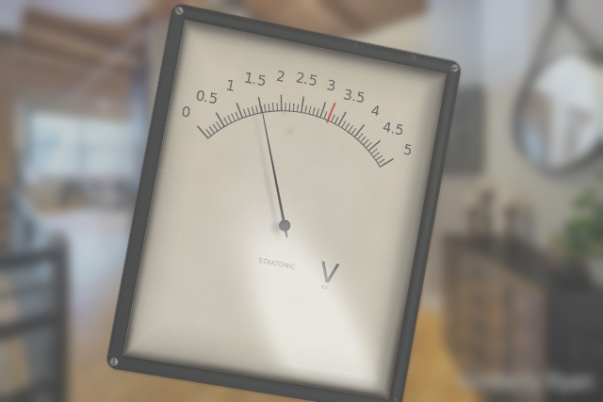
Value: 1.5; V
